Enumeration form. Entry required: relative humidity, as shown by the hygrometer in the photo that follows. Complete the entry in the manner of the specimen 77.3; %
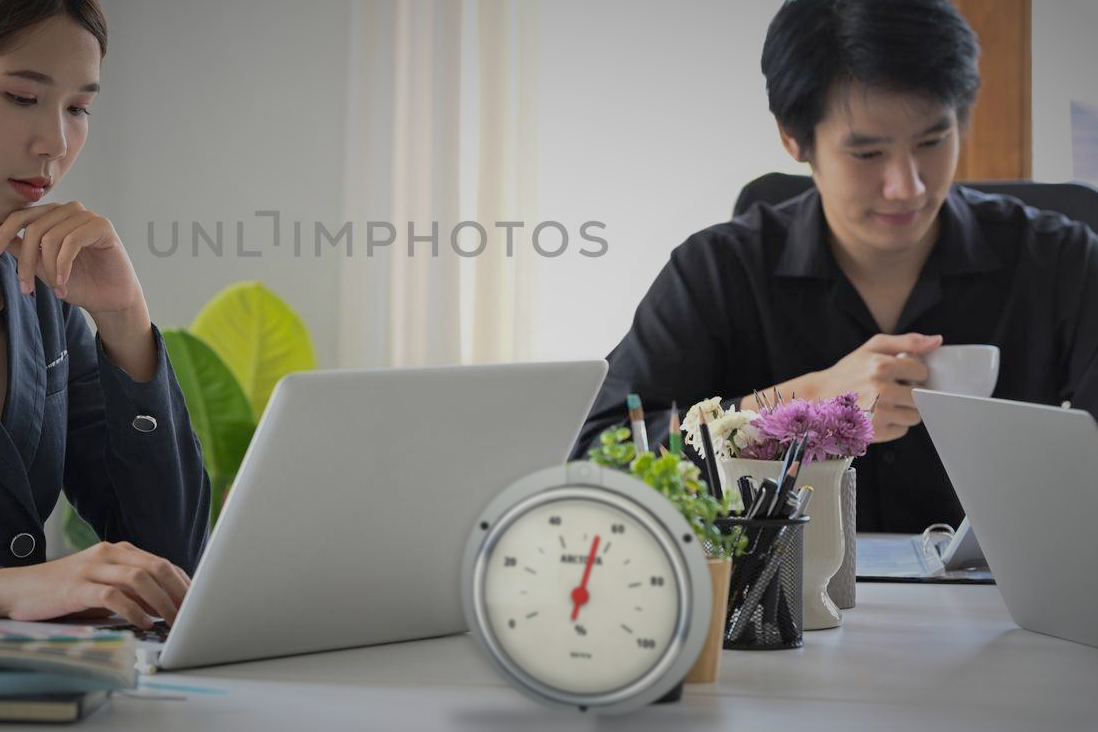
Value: 55; %
